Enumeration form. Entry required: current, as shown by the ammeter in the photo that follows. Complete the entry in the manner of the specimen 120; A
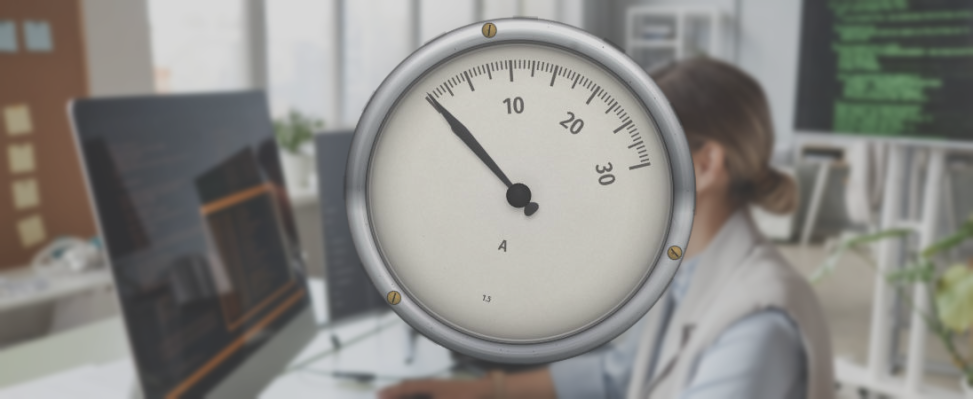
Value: 0.5; A
